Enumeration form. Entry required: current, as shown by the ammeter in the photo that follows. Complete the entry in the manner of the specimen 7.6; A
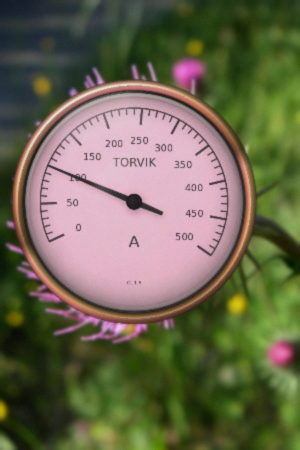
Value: 100; A
